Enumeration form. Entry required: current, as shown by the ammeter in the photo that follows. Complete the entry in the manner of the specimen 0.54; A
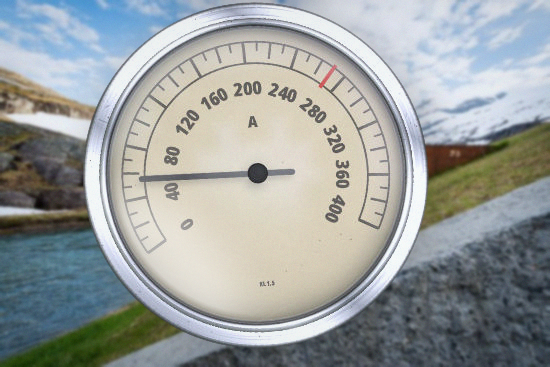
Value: 55; A
